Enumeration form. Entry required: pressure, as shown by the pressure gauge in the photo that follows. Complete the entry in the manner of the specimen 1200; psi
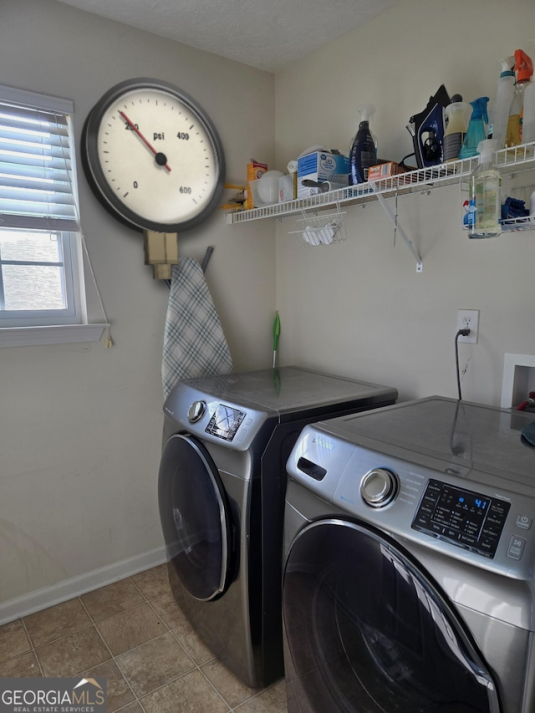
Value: 200; psi
